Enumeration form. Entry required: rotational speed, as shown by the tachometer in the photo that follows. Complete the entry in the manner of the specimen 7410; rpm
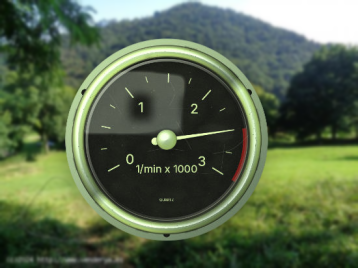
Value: 2500; rpm
